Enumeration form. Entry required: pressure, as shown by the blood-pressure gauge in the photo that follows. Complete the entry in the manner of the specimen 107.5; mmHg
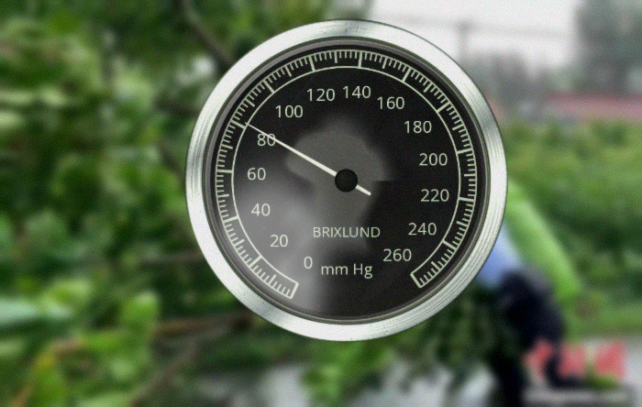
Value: 82; mmHg
